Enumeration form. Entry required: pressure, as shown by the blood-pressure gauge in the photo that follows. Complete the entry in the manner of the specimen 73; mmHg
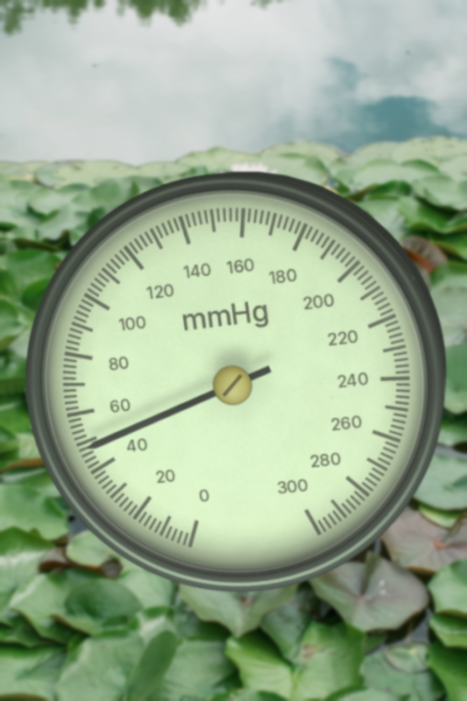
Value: 48; mmHg
